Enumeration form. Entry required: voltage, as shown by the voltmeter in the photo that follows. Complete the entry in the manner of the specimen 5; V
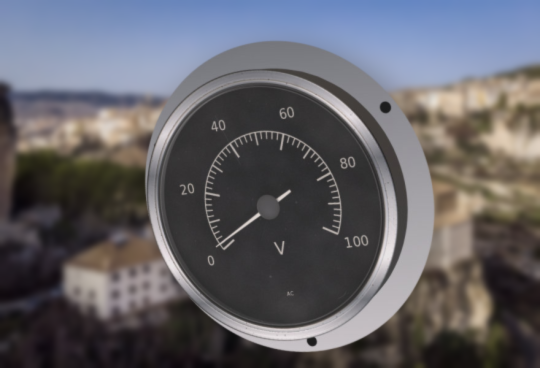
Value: 2; V
